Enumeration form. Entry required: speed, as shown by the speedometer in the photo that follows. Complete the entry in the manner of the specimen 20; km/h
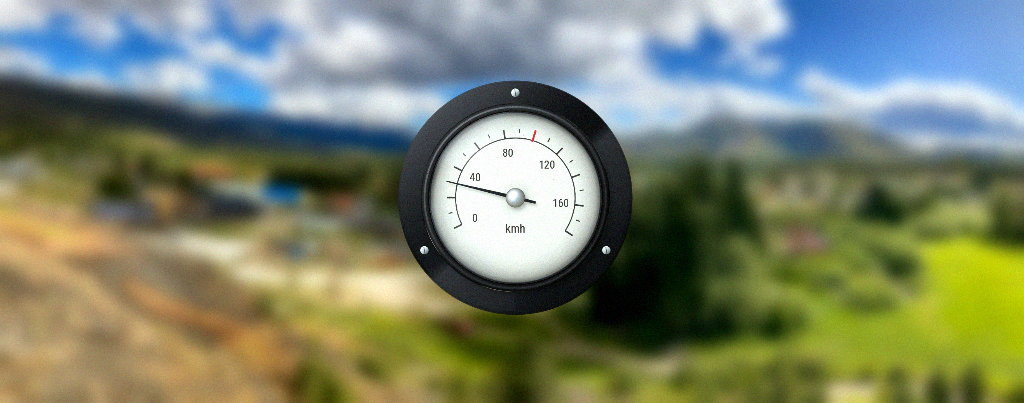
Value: 30; km/h
